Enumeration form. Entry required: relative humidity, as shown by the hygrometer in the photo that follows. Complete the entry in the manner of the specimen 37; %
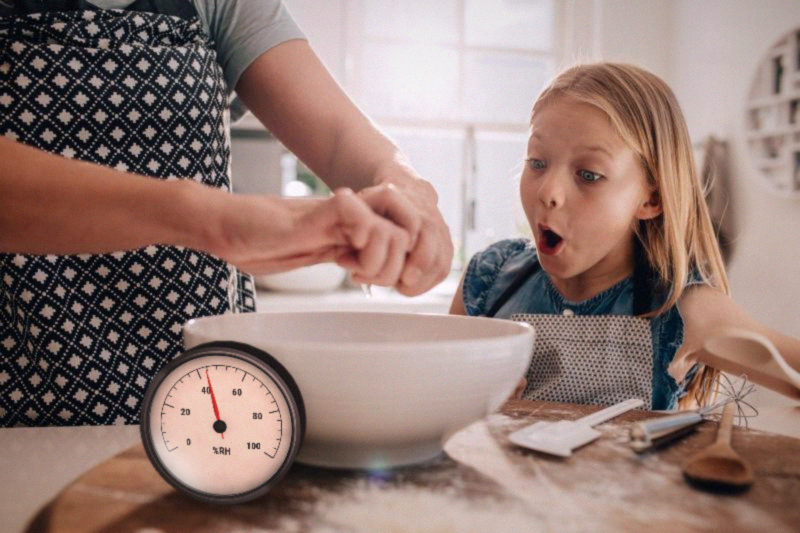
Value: 44; %
